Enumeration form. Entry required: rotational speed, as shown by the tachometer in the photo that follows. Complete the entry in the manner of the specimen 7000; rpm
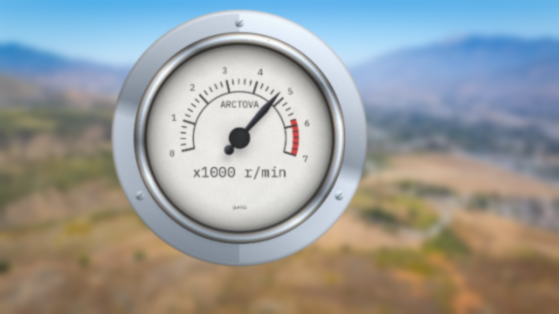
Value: 4800; rpm
